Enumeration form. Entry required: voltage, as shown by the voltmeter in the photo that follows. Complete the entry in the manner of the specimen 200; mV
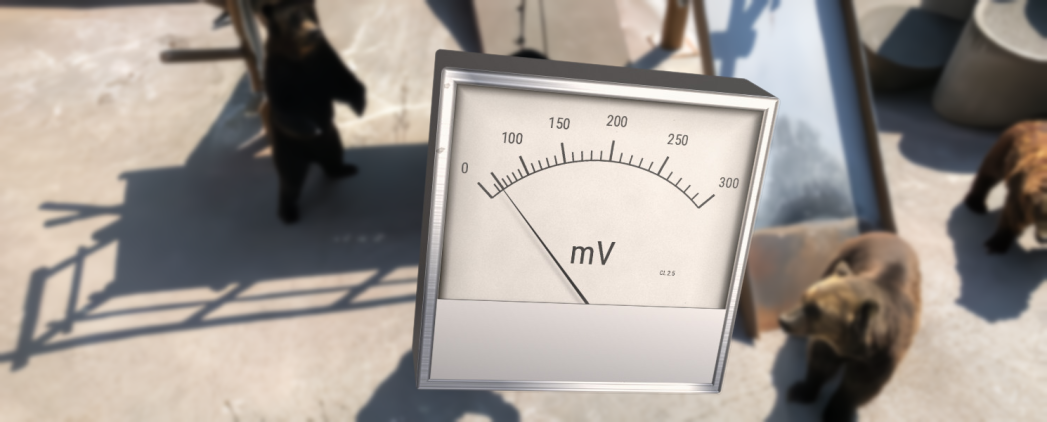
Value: 50; mV
